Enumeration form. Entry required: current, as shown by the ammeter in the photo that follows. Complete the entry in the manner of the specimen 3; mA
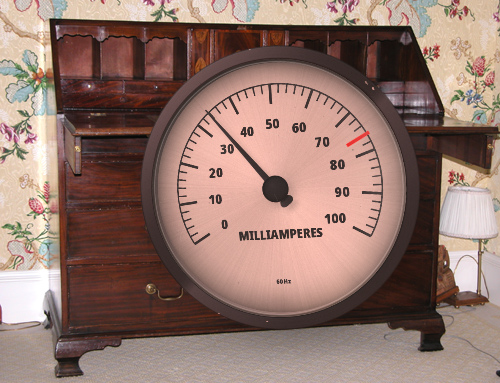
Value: 34; mA
